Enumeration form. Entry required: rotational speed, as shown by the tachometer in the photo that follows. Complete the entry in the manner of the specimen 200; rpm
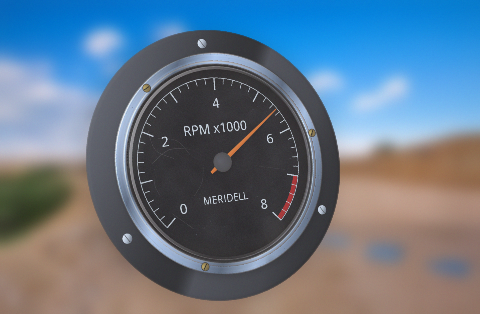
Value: 5500; rpm
